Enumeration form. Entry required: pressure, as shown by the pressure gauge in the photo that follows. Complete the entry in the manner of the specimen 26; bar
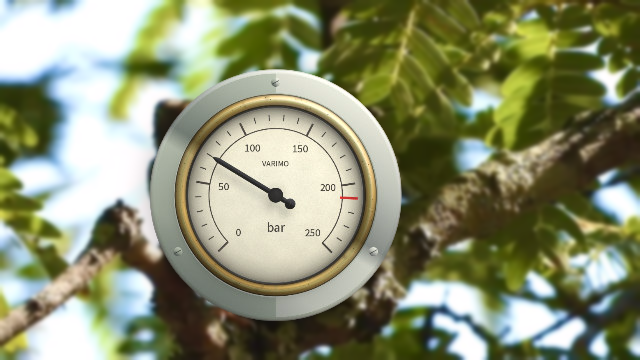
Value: 70; bar
